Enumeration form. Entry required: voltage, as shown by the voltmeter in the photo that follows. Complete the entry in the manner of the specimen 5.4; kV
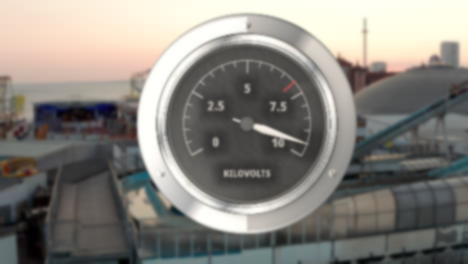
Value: 9.5; kV
